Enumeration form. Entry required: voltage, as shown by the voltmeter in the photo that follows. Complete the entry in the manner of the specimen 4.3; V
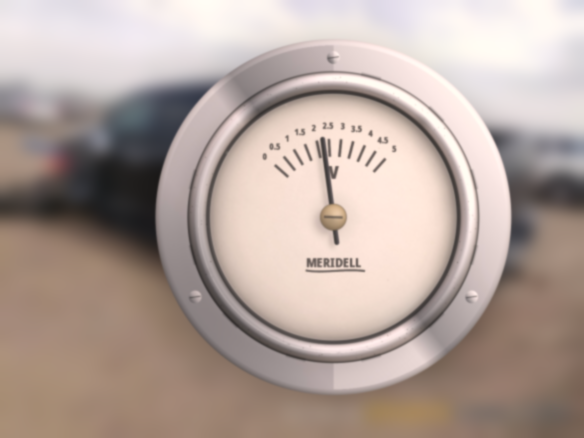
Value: 2.25; V
